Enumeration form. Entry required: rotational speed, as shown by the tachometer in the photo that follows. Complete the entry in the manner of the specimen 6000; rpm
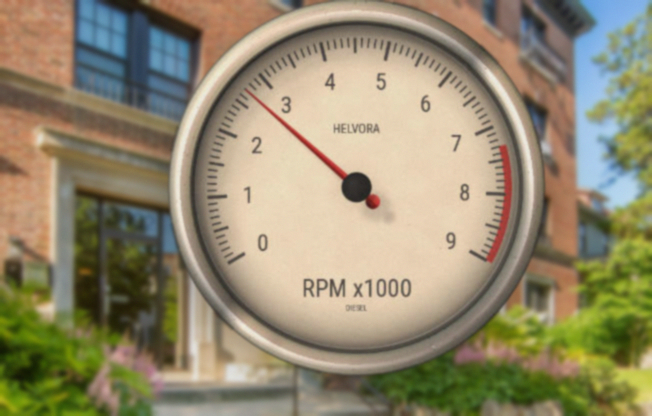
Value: 2700; rpm
